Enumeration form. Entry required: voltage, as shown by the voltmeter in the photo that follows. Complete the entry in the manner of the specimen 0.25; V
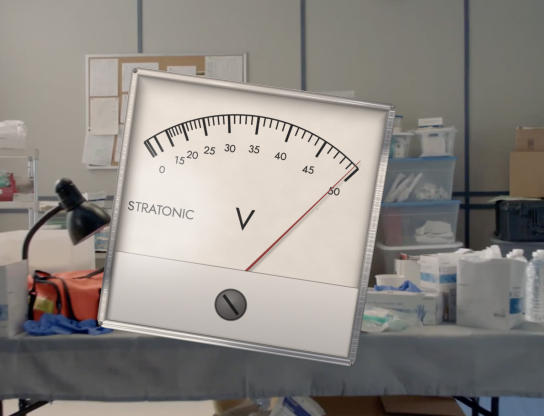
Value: 49.5; V
